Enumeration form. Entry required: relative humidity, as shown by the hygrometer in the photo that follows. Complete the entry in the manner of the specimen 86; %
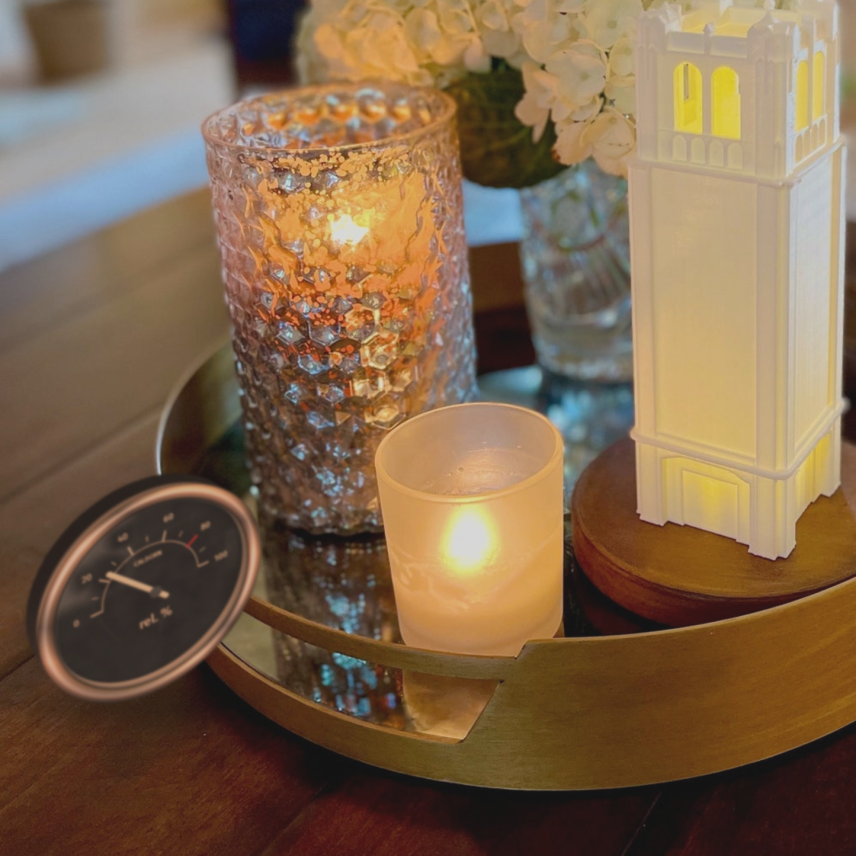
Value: 25; %
